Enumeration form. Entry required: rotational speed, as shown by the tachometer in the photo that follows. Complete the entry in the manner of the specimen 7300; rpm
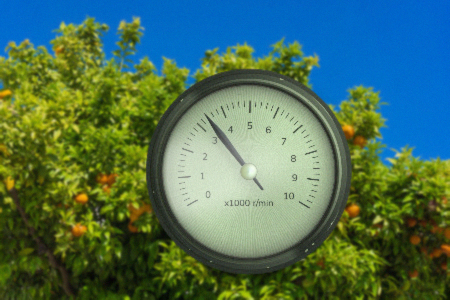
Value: 3400; rpm
